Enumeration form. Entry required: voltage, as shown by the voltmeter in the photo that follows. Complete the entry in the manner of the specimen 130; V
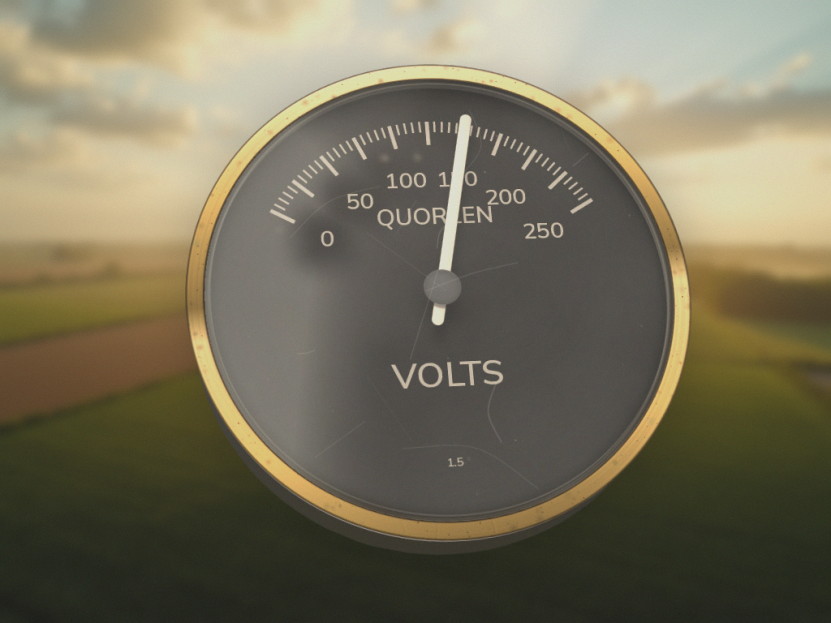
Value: 150; V
